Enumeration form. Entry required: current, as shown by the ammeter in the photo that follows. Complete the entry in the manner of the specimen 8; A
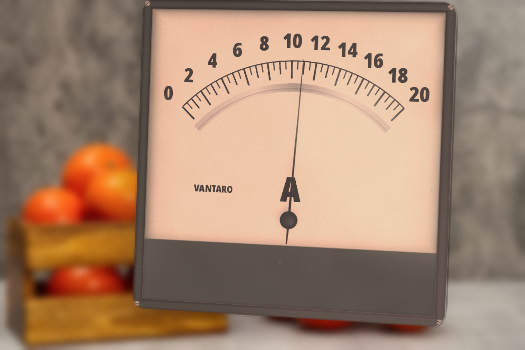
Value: 11; A
